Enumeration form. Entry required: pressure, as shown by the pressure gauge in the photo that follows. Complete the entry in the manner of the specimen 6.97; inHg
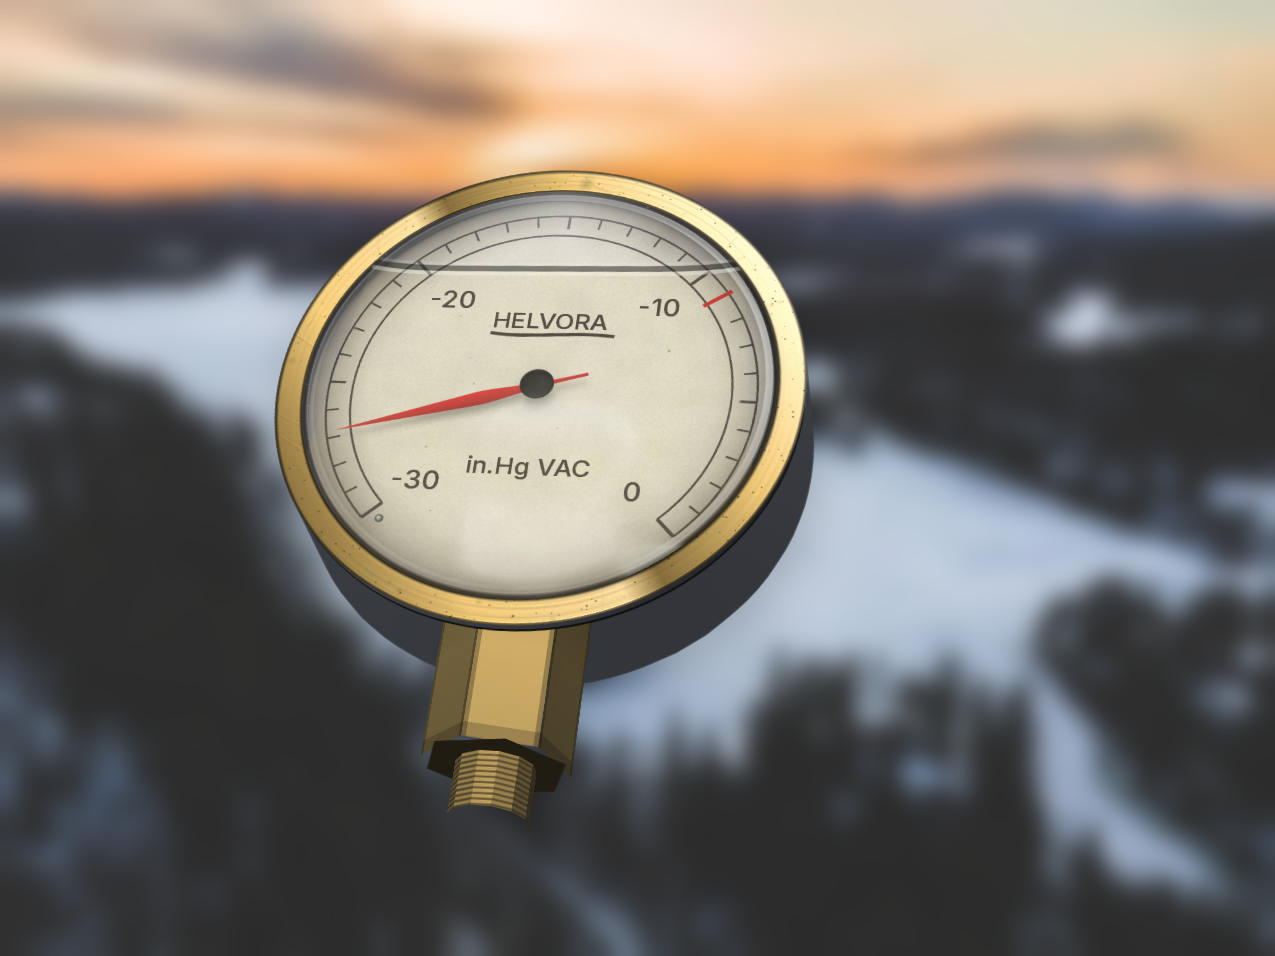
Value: -27; inHg
